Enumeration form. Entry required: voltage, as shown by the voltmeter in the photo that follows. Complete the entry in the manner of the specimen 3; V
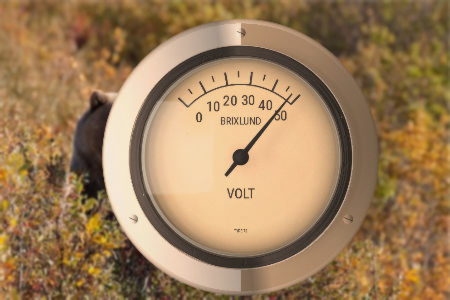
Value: 47.5; V
